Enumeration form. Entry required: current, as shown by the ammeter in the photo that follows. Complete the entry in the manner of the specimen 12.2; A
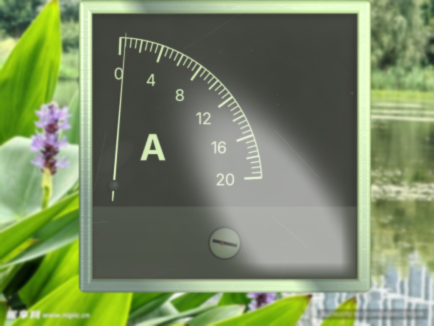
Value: 0.5; A
